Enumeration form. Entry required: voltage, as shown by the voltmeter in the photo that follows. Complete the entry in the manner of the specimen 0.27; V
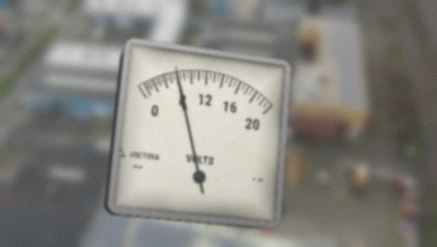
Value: 8; V
